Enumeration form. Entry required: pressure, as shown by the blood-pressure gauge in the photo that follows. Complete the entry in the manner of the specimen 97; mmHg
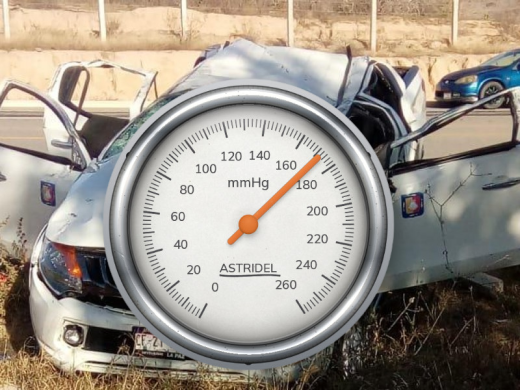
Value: 172; mmHg
